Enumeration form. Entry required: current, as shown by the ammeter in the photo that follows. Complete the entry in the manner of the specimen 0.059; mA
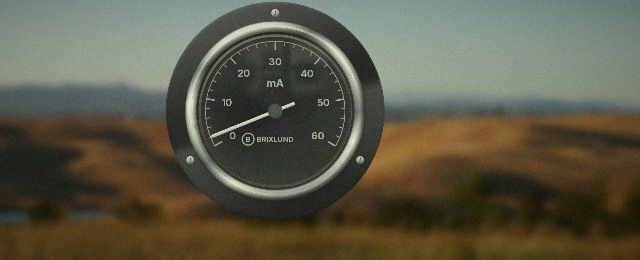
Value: 2; mA
